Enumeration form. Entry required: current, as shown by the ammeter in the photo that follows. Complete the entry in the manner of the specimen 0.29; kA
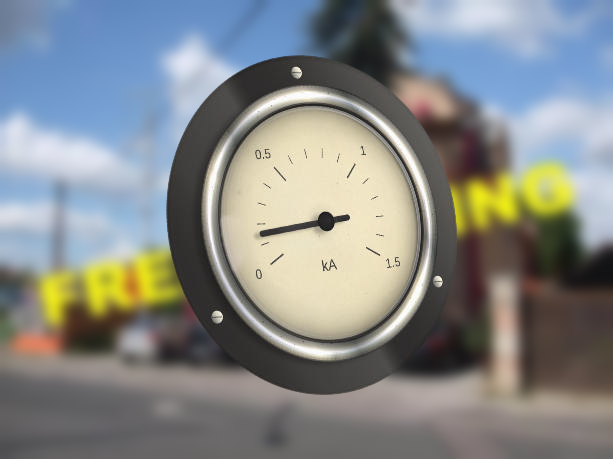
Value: 0.15; kA
